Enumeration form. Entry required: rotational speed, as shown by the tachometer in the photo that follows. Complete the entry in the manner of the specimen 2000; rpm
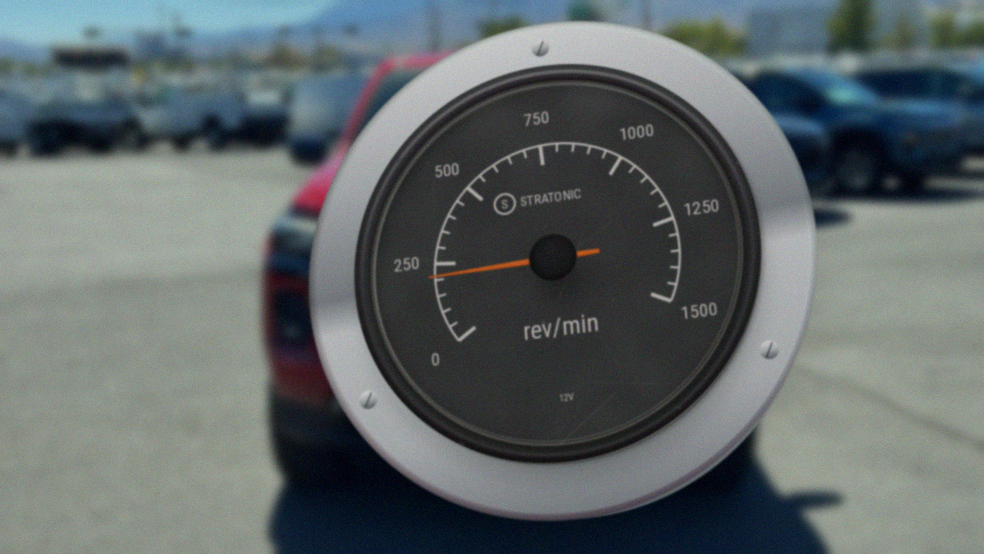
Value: 200; rpm
